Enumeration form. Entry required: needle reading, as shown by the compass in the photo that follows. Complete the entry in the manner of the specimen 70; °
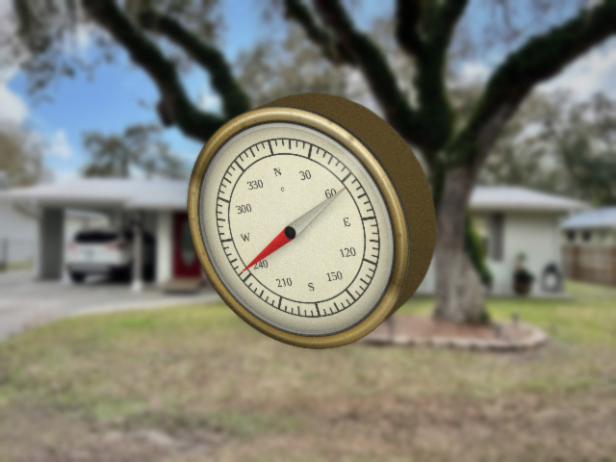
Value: 245; °
